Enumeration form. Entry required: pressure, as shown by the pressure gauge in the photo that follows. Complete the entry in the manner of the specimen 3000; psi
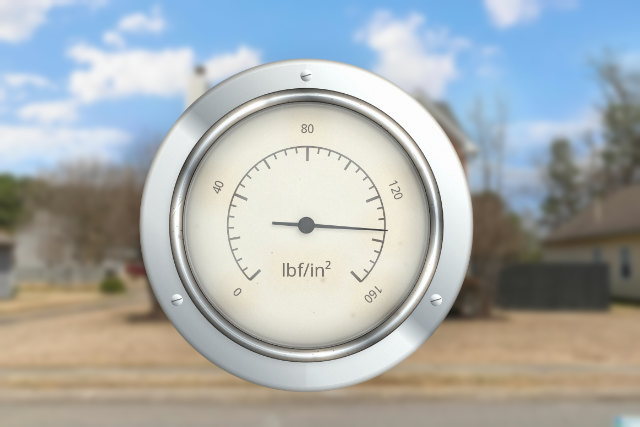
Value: 135; psi
